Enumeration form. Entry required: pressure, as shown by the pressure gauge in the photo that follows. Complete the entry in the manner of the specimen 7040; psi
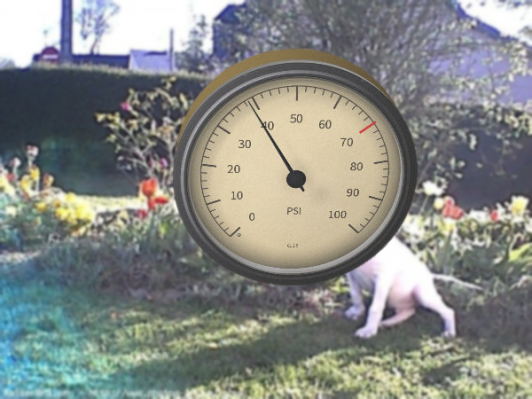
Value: 39; psi
